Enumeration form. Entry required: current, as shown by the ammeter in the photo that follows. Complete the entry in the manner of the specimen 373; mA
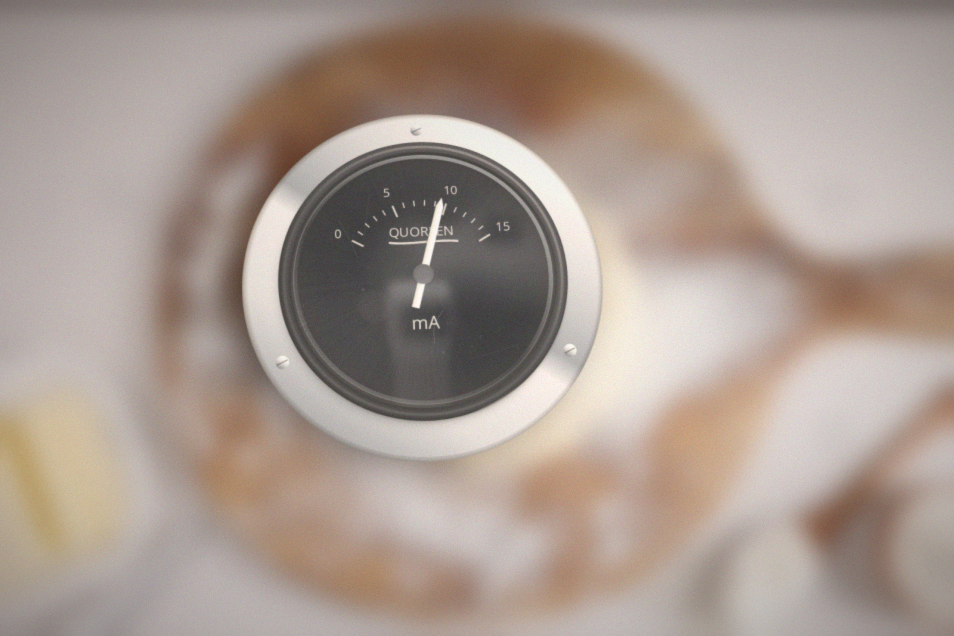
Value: 9.5; mA
